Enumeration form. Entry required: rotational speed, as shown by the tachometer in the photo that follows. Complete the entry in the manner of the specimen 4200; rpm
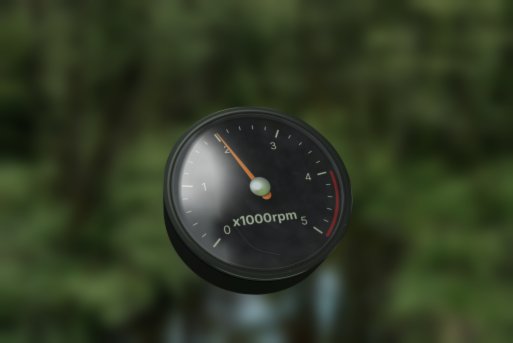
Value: 2000; rpm
